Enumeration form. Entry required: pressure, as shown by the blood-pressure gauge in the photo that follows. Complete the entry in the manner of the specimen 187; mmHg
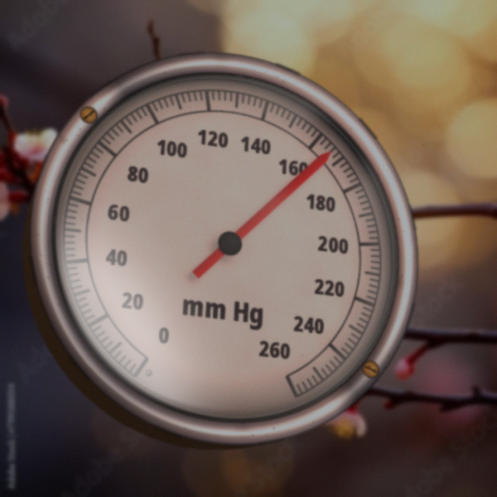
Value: 166; mmHg
